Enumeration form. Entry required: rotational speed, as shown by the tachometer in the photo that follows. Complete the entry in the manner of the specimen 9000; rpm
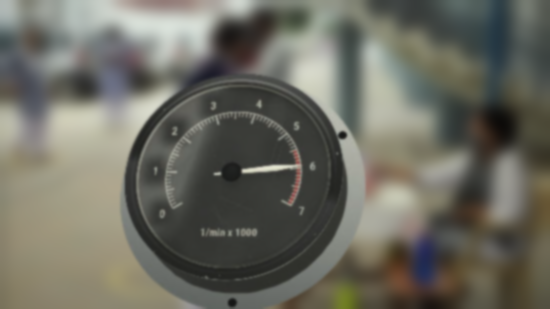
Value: 6000; rpm
